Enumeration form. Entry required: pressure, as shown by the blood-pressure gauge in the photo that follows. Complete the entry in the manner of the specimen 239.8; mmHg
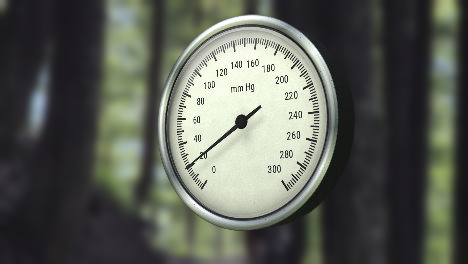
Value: 20; mmHg
